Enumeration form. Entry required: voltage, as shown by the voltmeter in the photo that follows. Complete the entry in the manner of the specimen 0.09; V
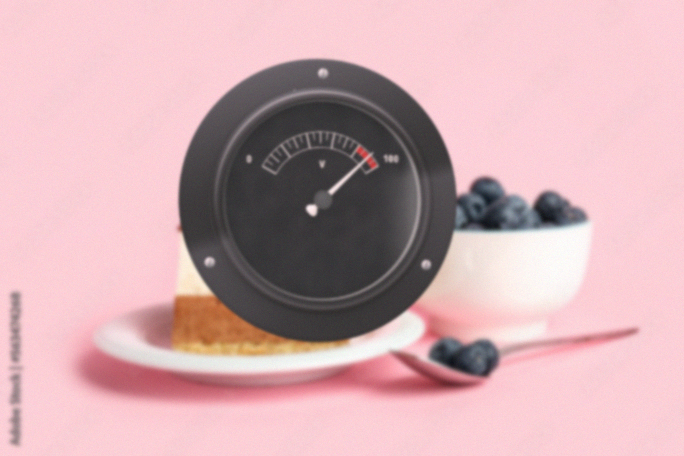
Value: 90; V
